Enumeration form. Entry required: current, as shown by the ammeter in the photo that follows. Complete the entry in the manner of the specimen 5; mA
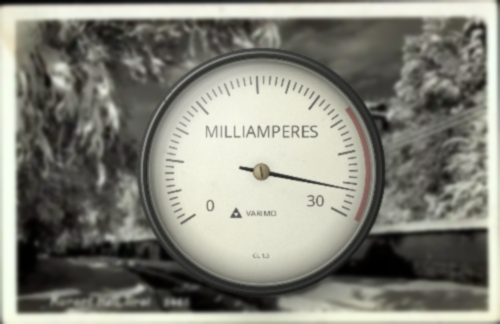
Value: 28; mA
